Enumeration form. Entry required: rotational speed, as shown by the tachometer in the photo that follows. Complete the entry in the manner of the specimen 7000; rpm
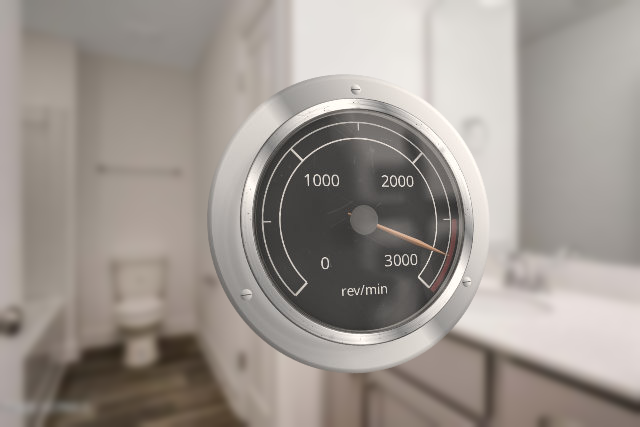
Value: 2750; rpm
